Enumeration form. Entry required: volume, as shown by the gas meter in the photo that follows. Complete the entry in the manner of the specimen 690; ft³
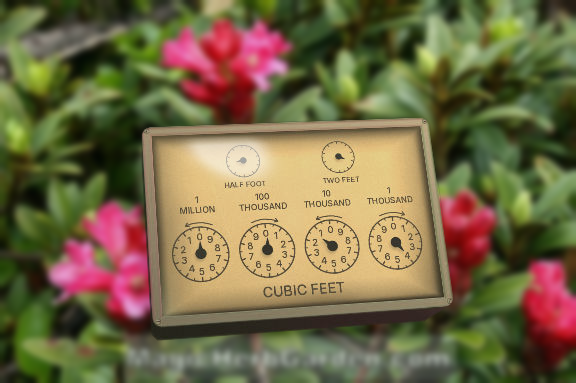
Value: 1400; ft³
